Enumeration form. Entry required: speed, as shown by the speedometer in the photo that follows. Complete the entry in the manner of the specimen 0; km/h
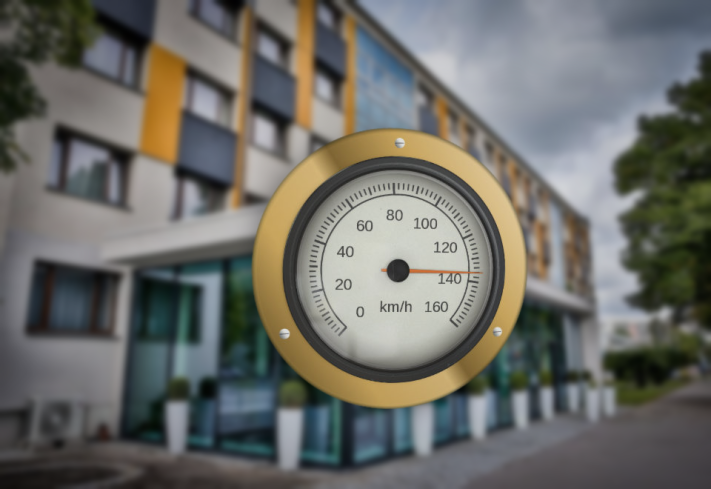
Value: 136; km/h
